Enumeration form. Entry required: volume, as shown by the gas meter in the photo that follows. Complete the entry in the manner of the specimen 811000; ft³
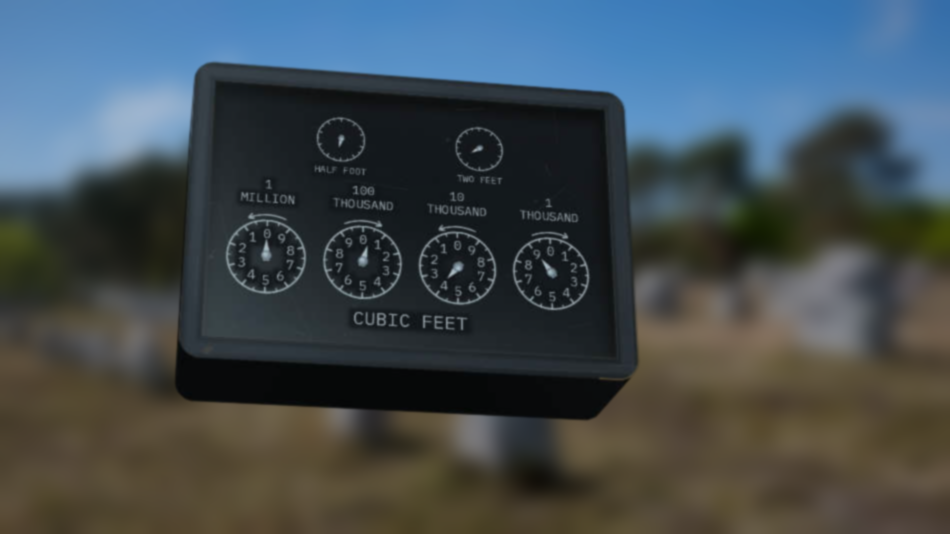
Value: 3900; ft³
